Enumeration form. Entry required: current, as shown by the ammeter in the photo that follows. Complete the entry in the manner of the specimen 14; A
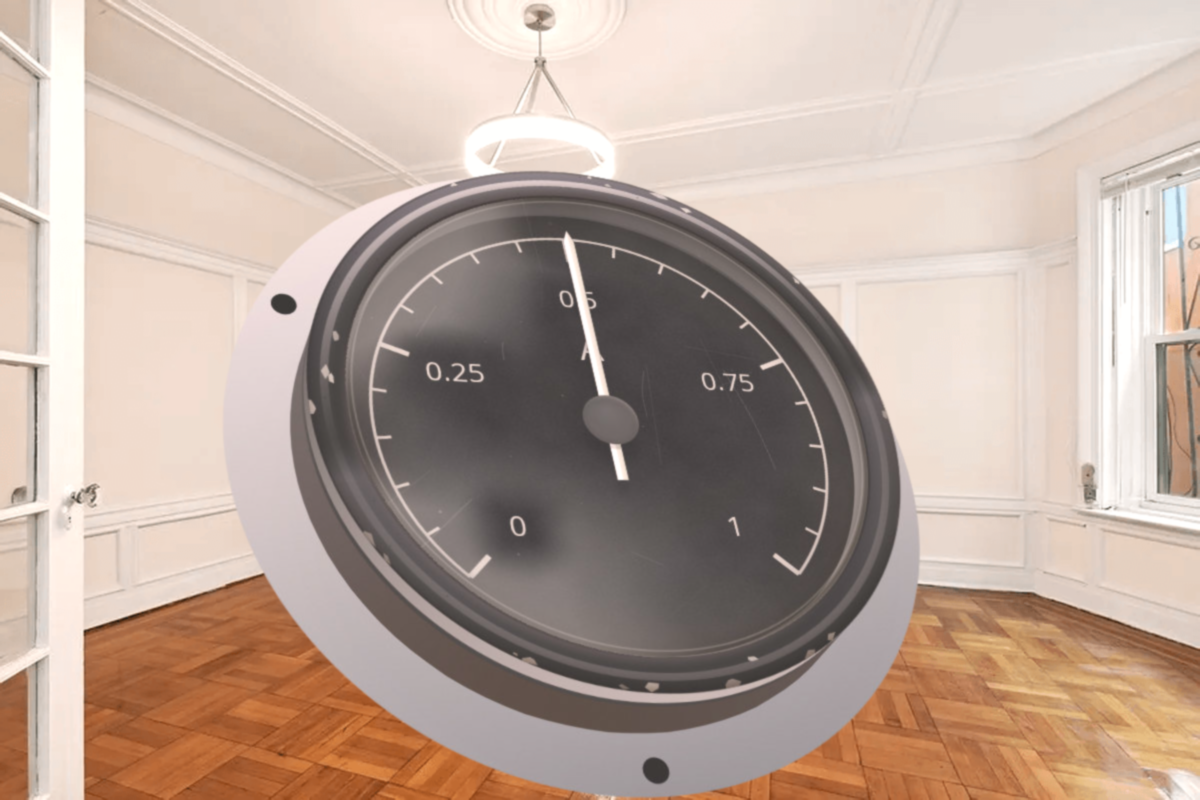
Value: 0.5; A
